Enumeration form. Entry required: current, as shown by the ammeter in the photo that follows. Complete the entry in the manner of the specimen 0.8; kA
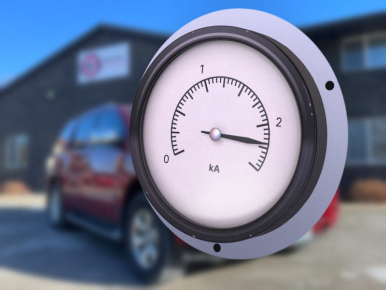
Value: 2.2; kA
